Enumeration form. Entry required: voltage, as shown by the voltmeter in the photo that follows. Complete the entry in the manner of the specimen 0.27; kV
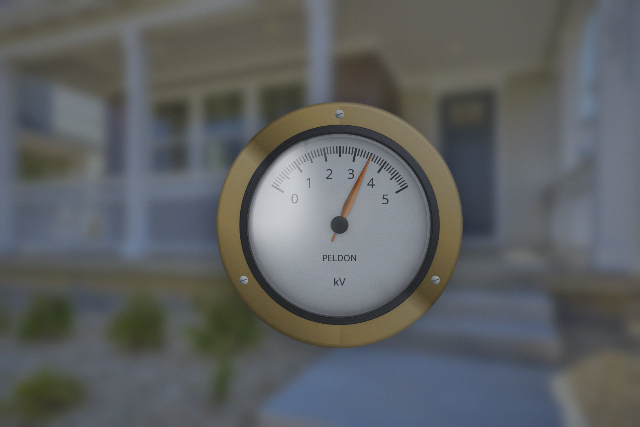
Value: 3.5; kV
